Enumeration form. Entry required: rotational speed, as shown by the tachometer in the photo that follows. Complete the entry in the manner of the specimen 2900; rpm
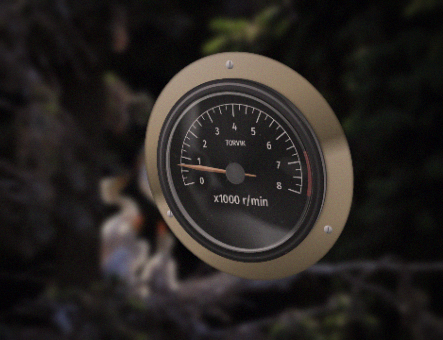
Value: 750; rpm
